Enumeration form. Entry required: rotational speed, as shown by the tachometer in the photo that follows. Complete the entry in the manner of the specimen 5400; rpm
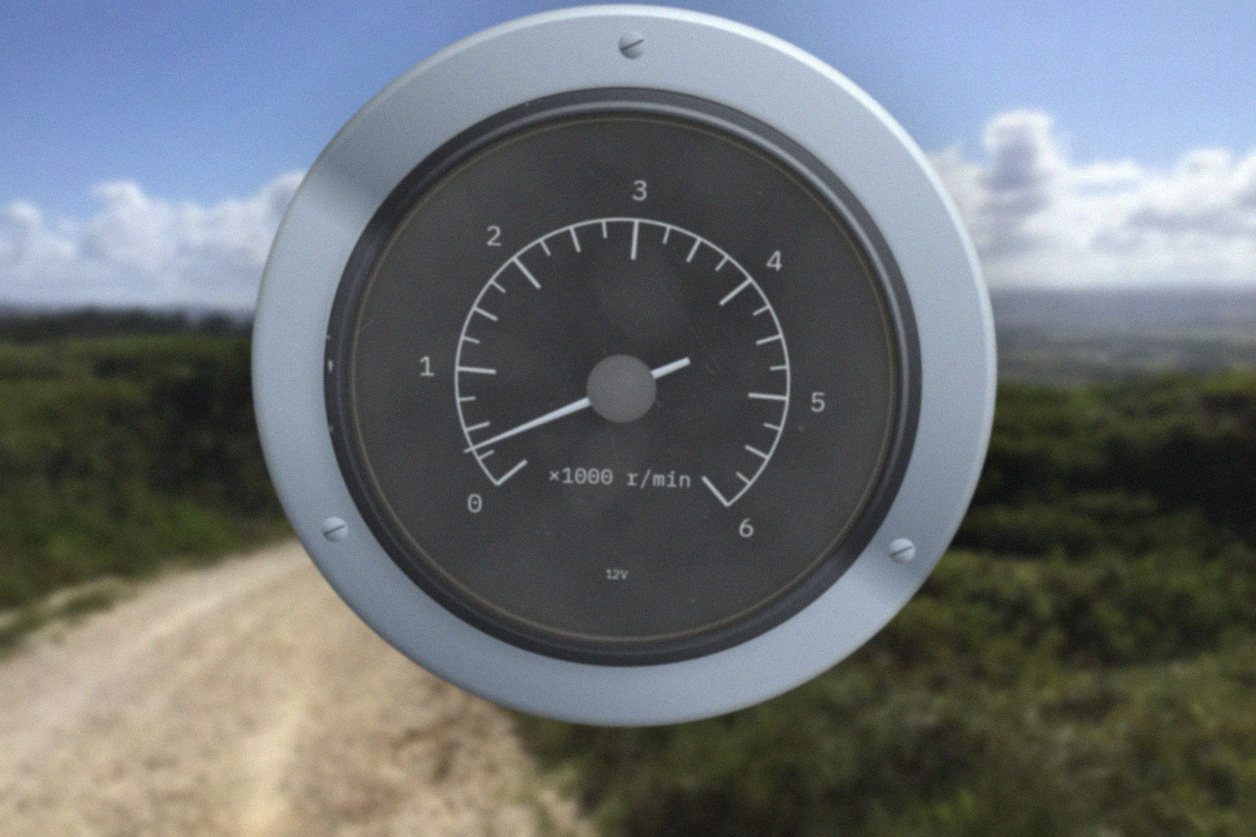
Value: 375; rpm
